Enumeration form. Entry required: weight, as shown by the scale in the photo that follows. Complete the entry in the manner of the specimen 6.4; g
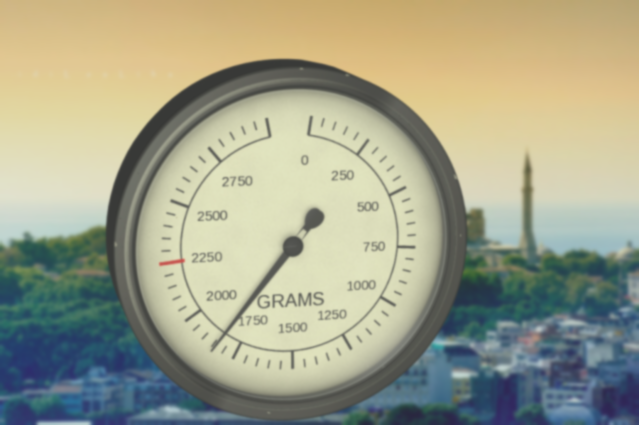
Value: 1850; g
